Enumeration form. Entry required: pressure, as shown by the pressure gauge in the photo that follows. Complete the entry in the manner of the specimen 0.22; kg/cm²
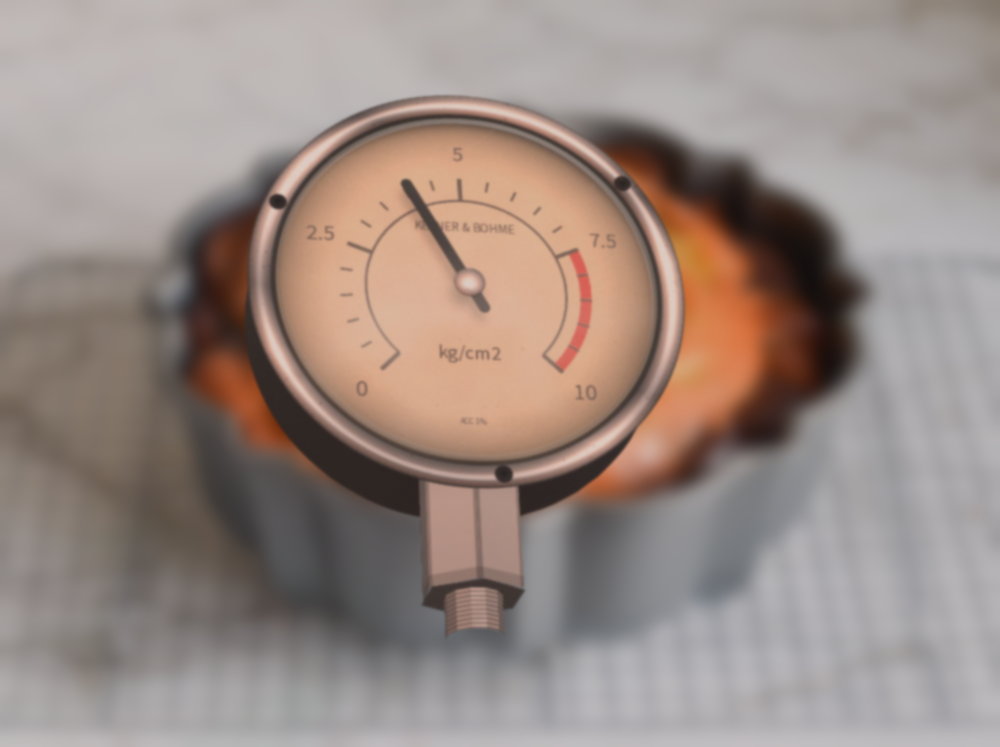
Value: 4; kg/cm²
